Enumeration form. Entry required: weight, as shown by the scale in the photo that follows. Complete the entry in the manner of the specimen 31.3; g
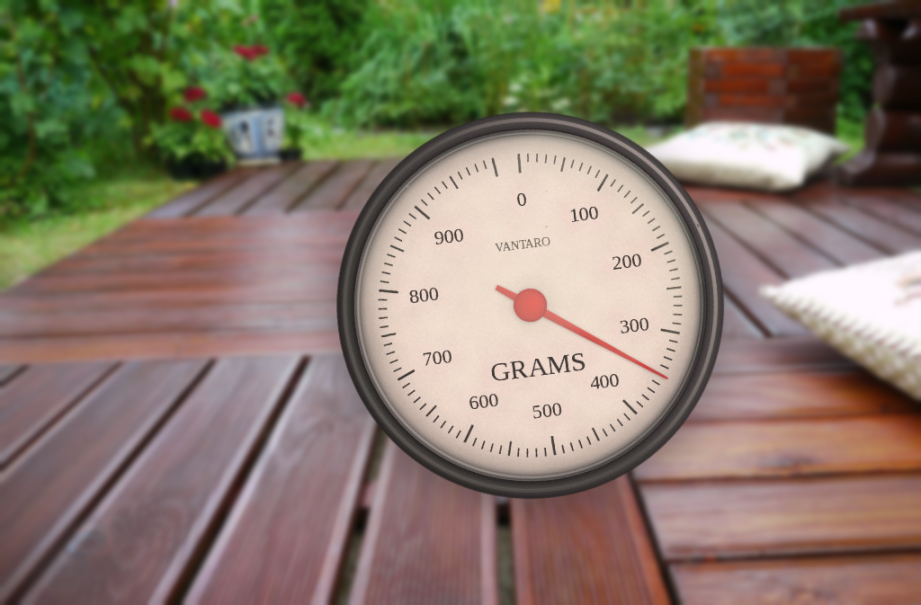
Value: 350; g
